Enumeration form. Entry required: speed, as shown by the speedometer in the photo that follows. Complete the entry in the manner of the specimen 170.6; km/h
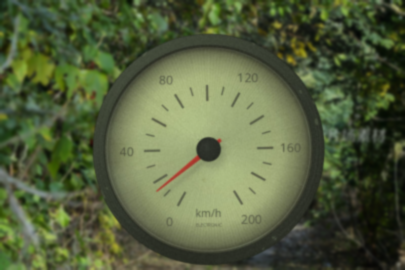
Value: 15; km/h
